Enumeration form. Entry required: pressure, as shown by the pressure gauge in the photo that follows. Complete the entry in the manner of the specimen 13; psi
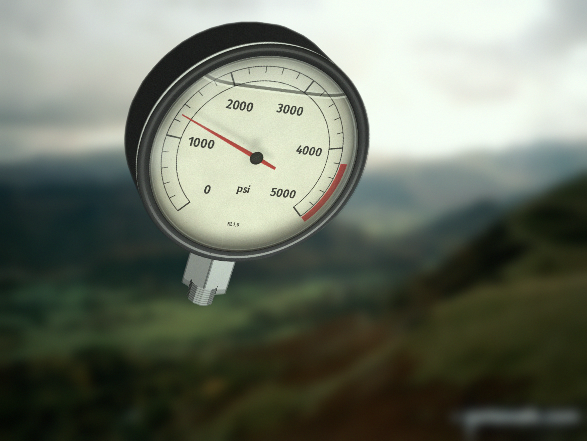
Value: 1300; psi
